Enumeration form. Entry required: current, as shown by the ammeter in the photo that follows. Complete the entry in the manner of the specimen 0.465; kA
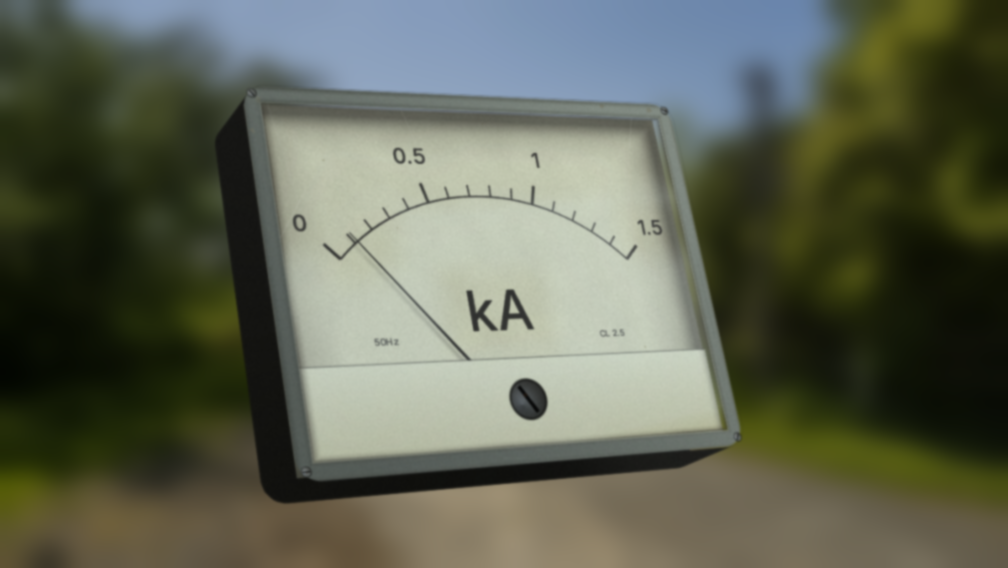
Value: 0.1; kA
